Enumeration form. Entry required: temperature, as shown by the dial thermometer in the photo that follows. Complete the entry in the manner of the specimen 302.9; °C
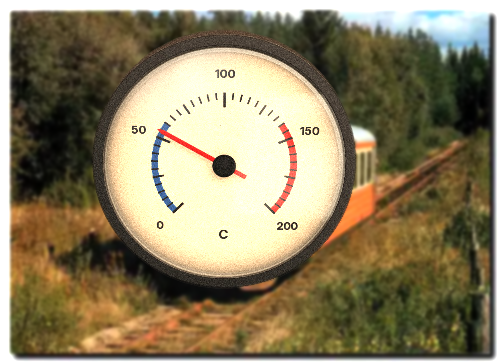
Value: 55; °C
